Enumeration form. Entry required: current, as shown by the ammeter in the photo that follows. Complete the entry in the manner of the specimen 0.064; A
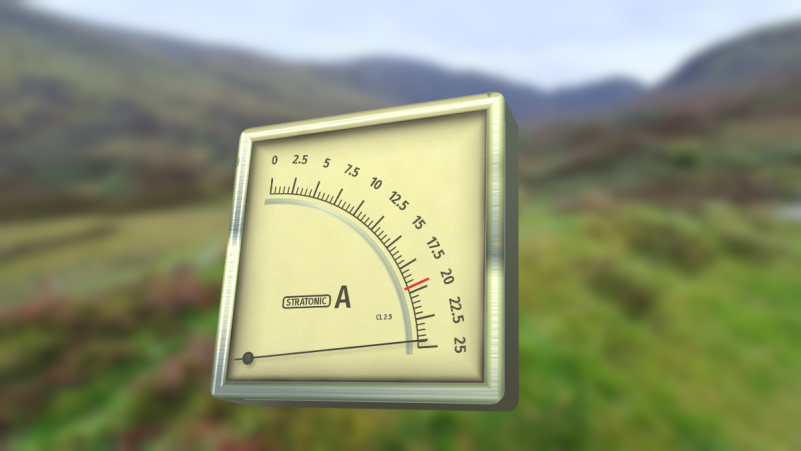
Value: 24.5; A
